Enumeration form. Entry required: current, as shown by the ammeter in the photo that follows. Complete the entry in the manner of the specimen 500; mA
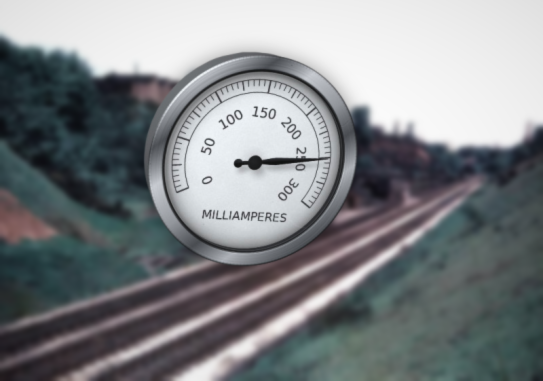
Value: 250; mA
